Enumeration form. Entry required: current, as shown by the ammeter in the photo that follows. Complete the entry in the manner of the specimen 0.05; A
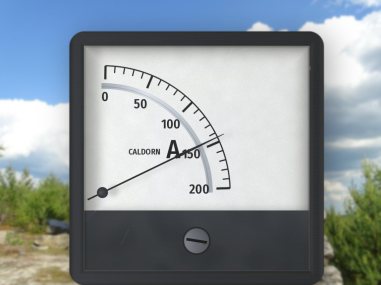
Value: 145; A
